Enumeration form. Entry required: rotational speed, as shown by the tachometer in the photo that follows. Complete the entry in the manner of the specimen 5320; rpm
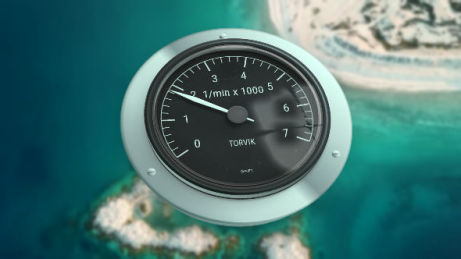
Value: 1800; rpm
